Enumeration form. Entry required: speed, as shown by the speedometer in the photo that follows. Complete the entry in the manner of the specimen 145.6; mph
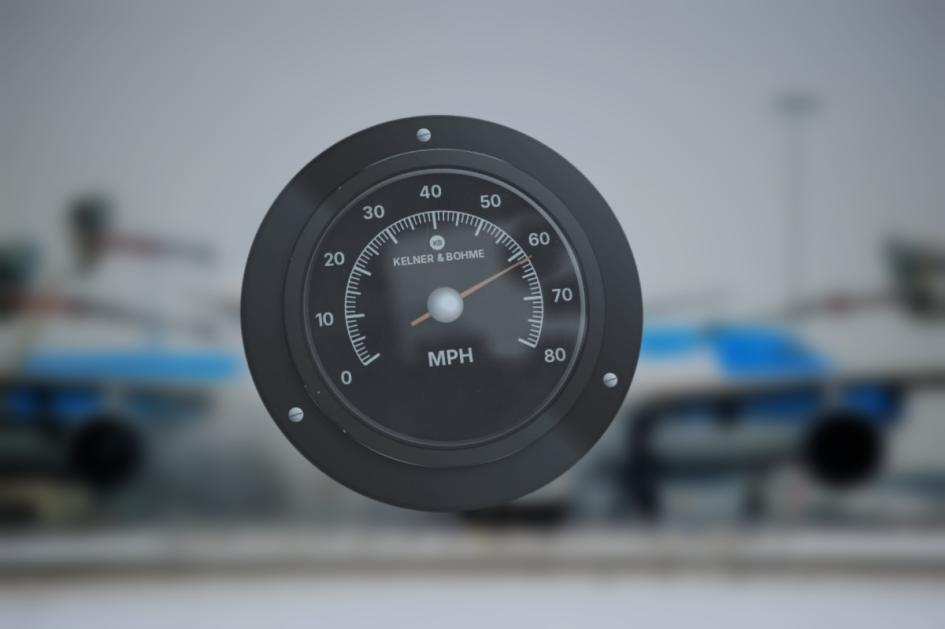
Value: 62; mph
